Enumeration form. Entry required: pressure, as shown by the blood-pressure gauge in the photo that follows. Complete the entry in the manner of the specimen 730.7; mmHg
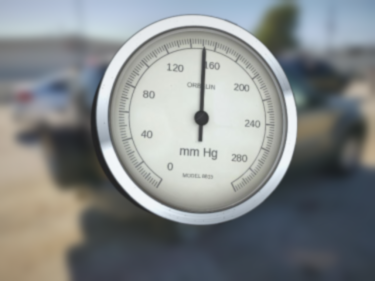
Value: 150; mmHg
